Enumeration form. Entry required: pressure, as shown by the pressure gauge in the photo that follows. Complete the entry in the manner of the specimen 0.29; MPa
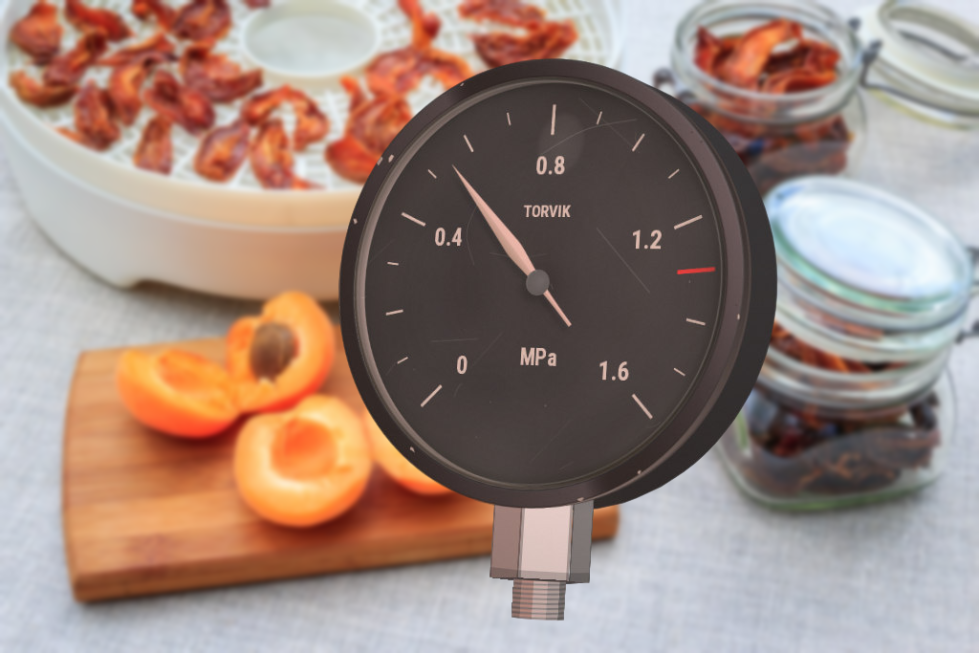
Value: 0.55; MPa
